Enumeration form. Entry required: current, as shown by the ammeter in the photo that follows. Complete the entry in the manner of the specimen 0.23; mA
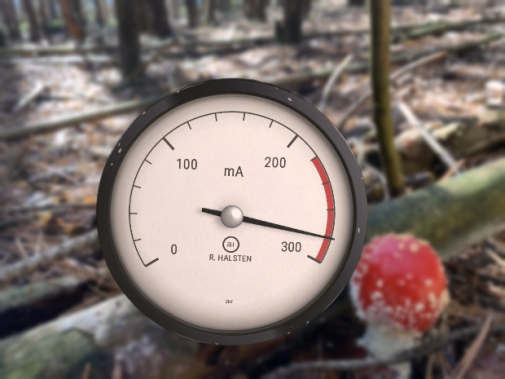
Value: 280; mA
